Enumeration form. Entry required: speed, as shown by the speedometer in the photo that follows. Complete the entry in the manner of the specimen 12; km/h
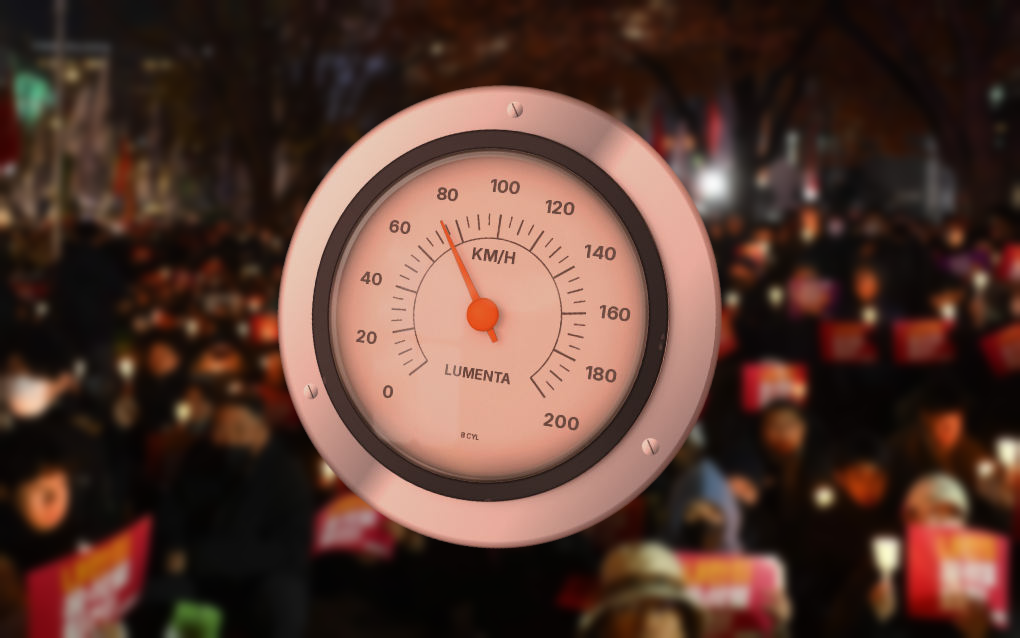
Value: 75; km/h
